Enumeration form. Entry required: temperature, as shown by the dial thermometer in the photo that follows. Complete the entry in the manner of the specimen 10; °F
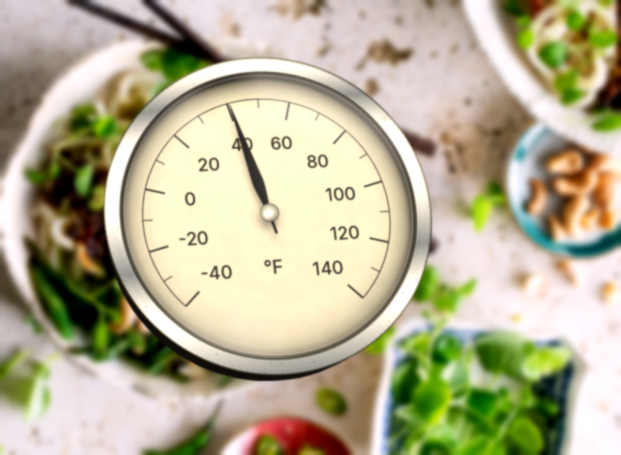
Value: 40; °F
